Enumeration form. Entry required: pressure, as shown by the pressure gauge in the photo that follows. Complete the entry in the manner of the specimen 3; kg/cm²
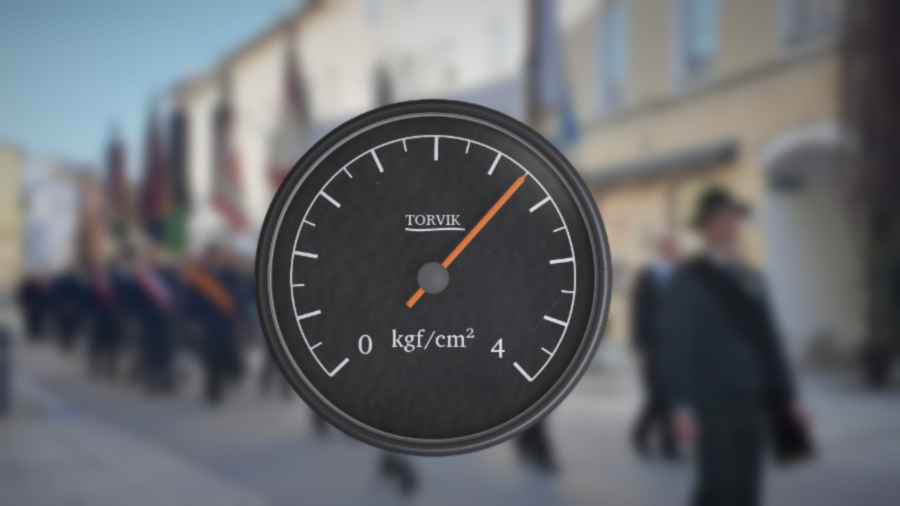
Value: 2.6; kg/cm²
